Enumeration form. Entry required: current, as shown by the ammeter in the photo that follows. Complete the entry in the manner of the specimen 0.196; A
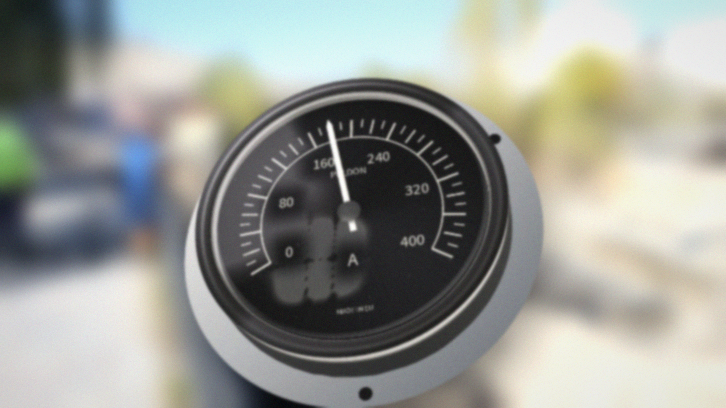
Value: 180; A
